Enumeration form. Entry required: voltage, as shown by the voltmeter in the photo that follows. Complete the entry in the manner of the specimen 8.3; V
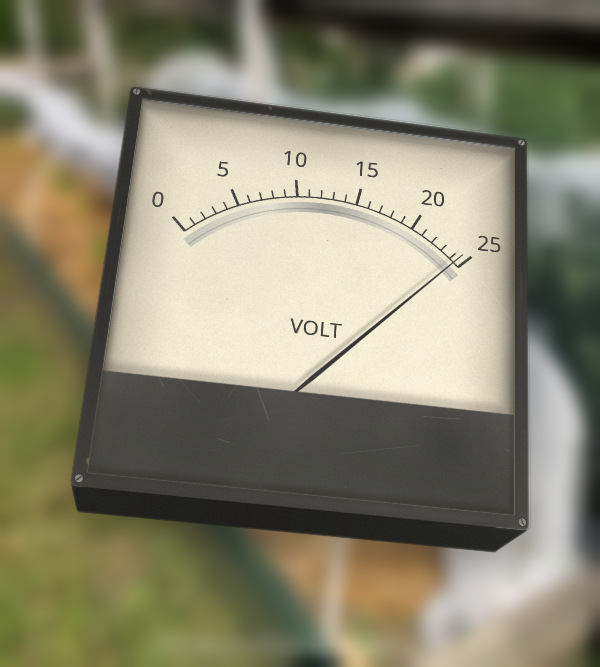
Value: 24.5; V
